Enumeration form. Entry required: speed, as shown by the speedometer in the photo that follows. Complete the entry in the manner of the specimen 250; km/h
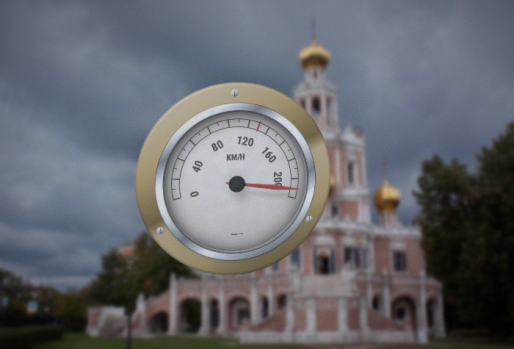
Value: 210; km/h
